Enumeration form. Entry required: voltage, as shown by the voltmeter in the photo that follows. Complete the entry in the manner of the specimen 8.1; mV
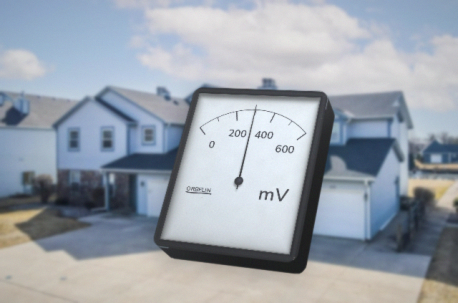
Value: 300; mV
